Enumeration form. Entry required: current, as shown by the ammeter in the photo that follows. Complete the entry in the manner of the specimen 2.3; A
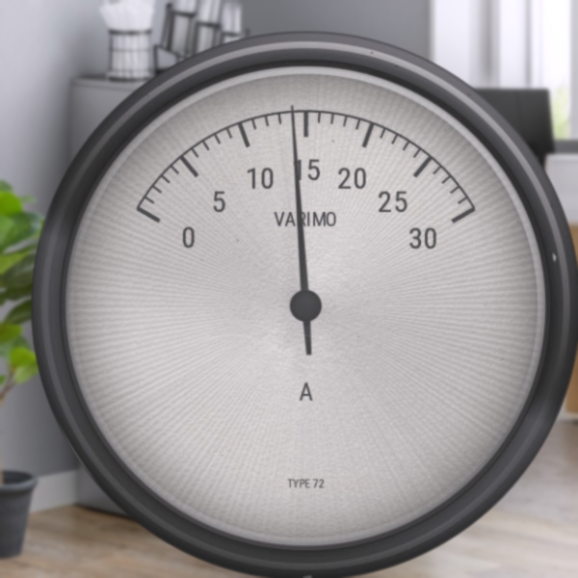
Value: 14; A
